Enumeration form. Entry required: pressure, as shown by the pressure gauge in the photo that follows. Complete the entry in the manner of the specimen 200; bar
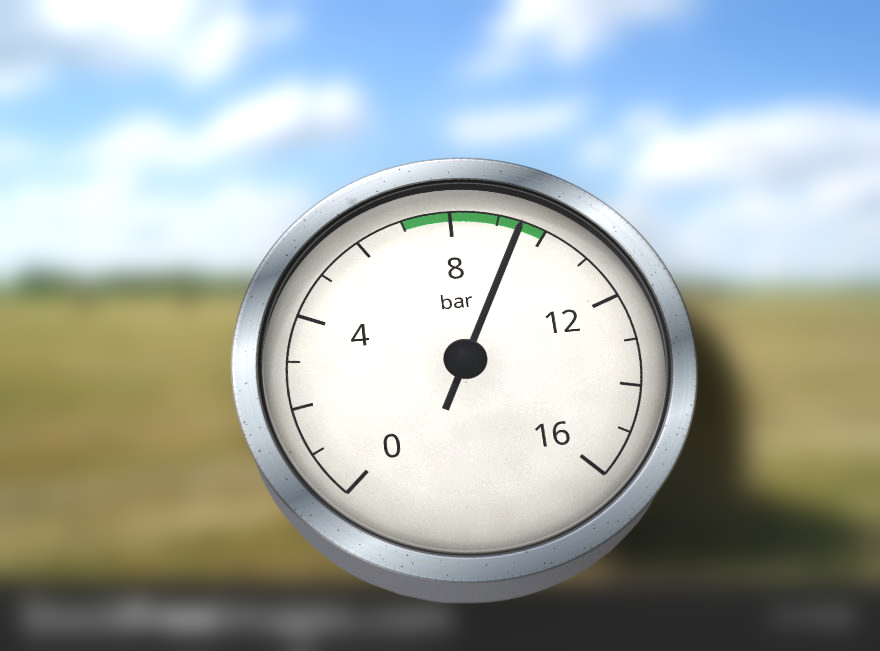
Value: 9.5; bar
